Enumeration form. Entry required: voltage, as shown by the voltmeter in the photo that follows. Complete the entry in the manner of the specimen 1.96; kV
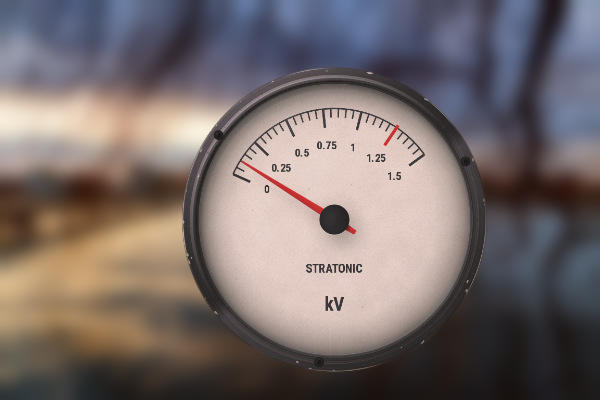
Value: 0.1; kV
